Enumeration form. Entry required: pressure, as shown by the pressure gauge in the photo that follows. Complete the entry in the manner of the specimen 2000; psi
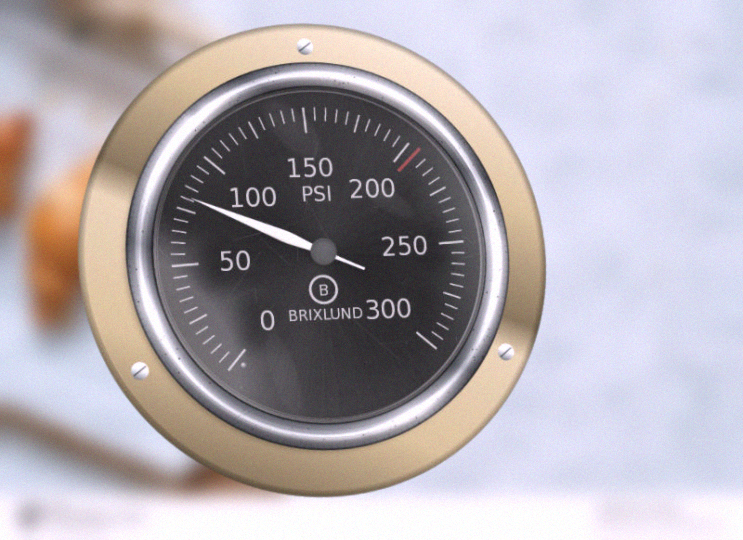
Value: 80; psi
